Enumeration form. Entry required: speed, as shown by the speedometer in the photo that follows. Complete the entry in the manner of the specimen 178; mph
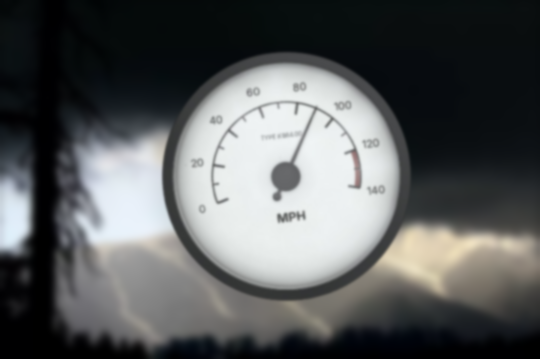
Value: 90; mph
